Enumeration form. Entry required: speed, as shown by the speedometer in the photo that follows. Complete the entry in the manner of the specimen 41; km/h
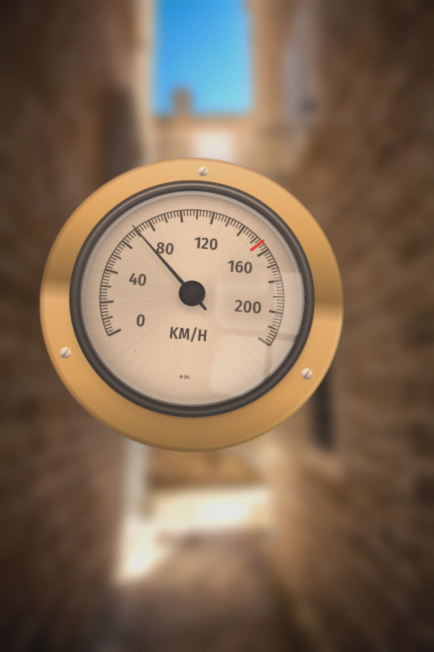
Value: 70; km/h
